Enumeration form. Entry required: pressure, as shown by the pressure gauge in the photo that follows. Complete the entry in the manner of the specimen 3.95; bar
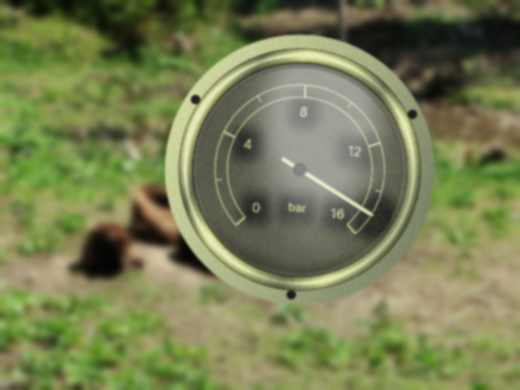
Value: 15; bar
